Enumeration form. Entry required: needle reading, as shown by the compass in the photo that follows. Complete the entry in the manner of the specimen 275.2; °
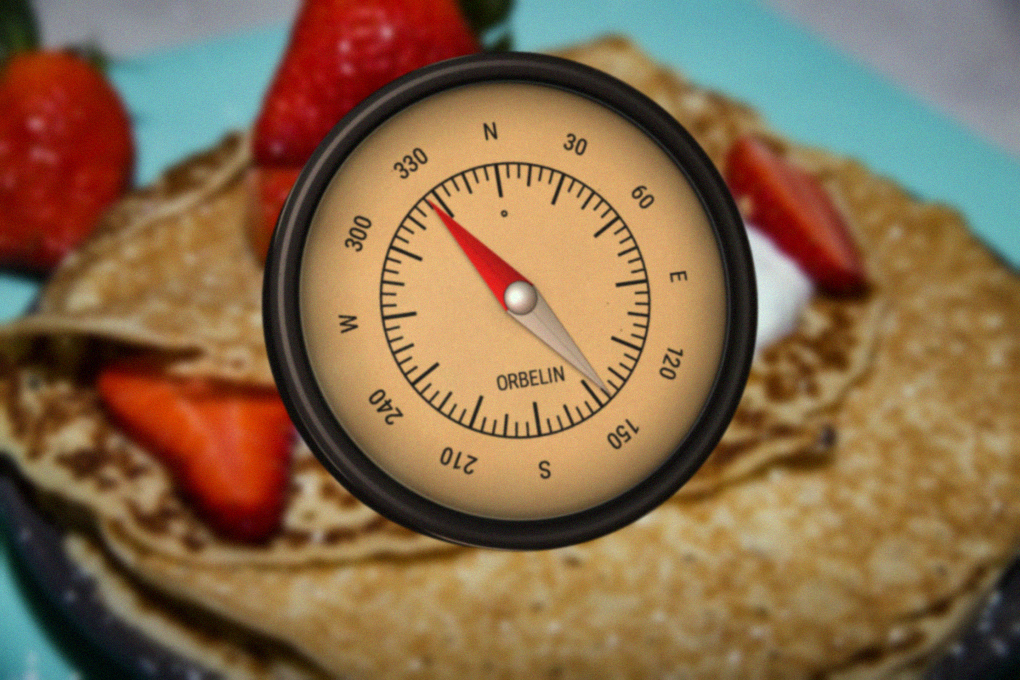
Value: 325; °
